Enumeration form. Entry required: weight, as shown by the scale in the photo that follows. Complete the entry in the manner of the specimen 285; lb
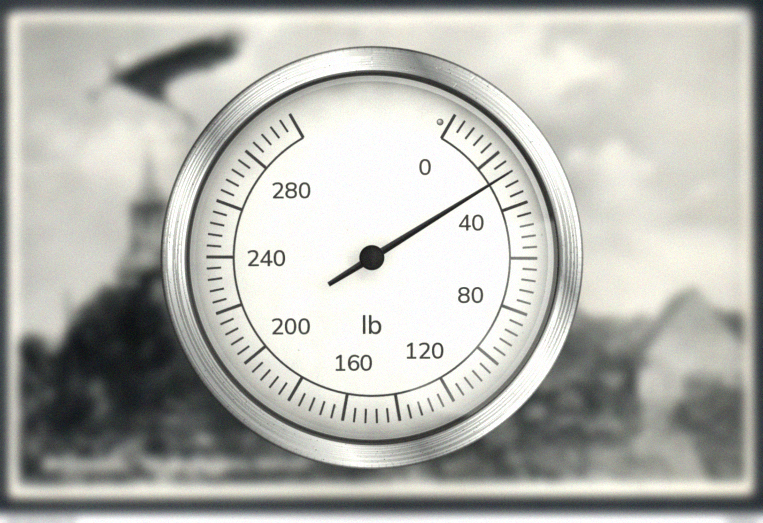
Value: 28; lb
